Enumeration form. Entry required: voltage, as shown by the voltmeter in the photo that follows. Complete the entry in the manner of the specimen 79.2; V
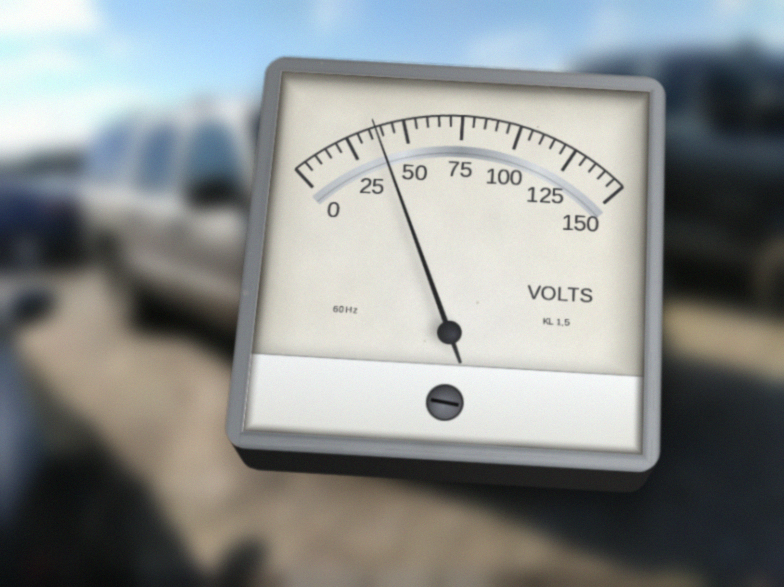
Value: 37.5; V
